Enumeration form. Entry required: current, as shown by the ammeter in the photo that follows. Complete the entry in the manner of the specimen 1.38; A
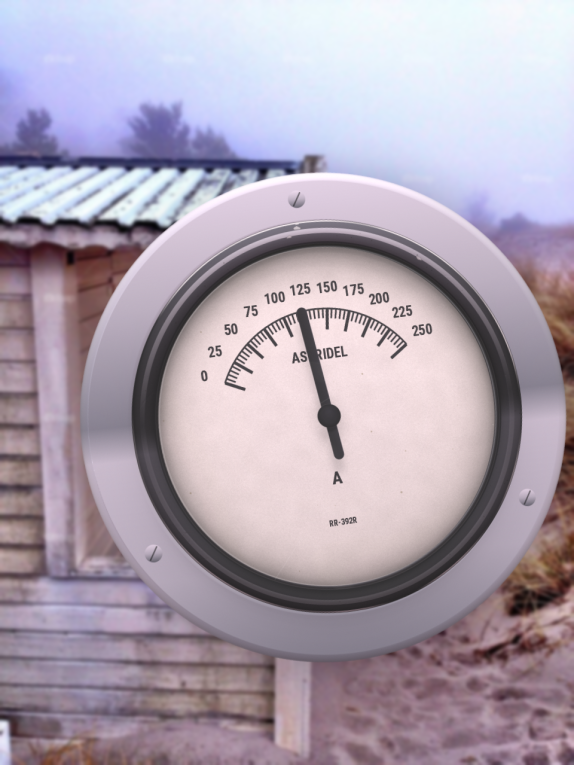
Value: 120; A
